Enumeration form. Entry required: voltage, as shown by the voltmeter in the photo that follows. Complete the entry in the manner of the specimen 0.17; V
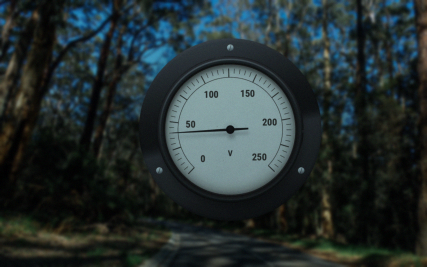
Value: 40; V
